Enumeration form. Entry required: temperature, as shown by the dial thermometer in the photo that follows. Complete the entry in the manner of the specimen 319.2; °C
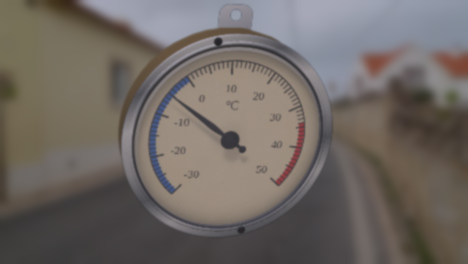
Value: -5; °C
